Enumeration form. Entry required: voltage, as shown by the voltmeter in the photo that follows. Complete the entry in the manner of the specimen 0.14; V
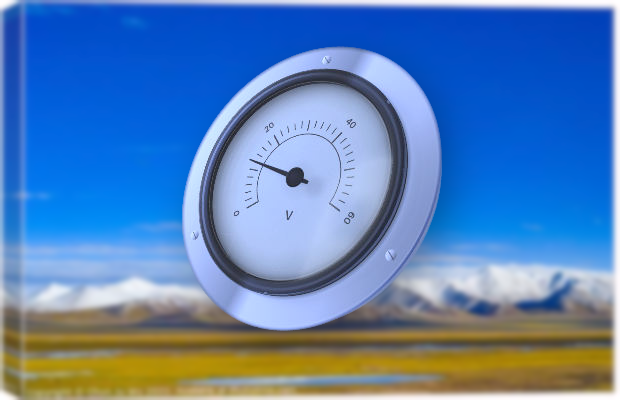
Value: 12; V
